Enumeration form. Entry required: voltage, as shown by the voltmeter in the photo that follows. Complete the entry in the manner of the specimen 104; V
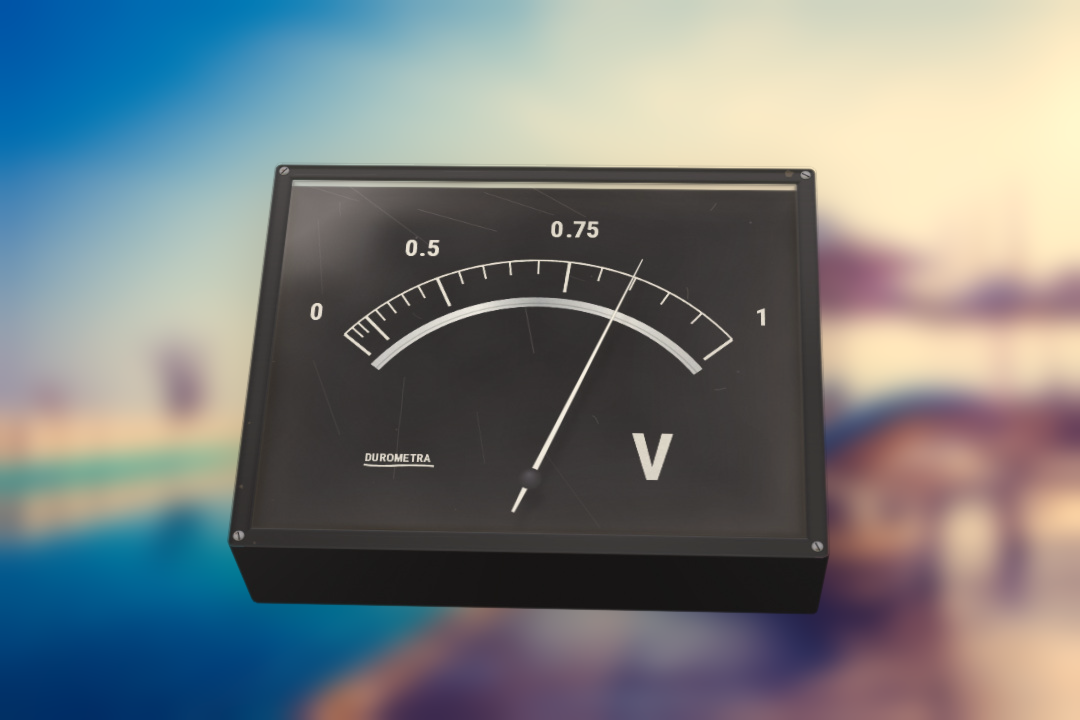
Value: 0.85; V
